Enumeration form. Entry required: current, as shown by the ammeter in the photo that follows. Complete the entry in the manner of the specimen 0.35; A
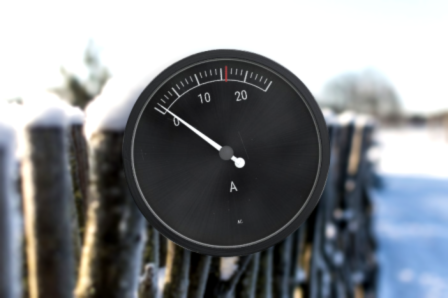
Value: 1; A
